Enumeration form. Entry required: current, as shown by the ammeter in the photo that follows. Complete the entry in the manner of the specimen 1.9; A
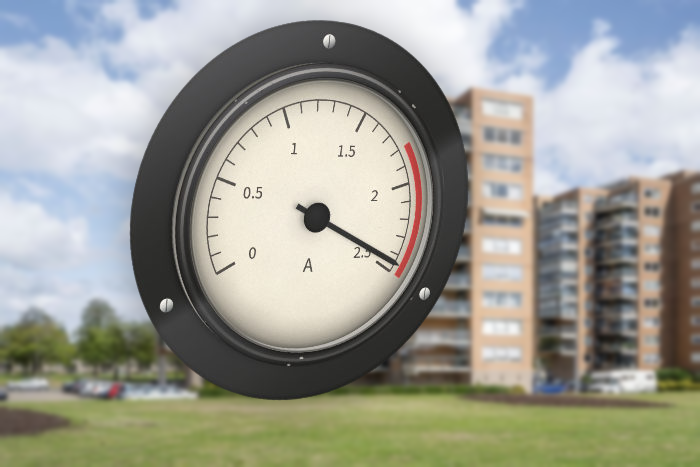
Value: 2.45; A
